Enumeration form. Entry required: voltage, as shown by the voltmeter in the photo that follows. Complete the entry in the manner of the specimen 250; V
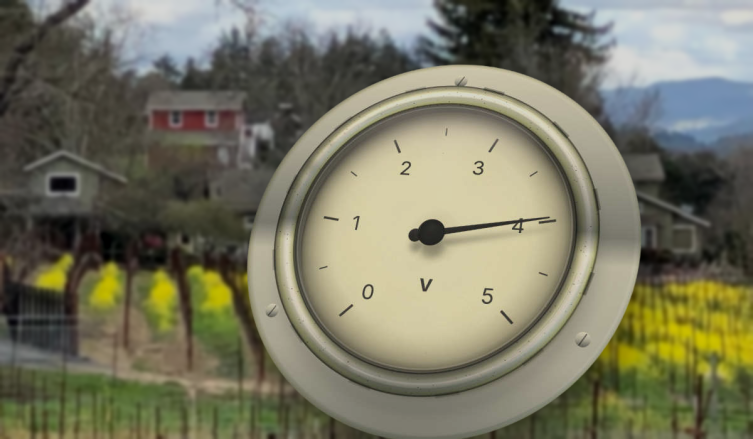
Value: 4; V
